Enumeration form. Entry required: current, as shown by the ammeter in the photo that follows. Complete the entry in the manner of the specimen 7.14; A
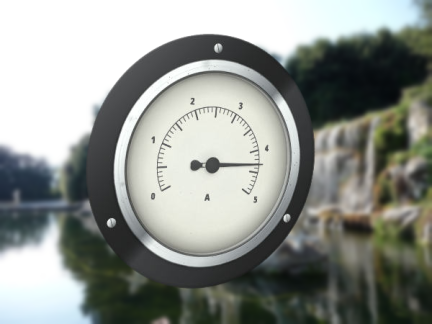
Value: 4.3; A
